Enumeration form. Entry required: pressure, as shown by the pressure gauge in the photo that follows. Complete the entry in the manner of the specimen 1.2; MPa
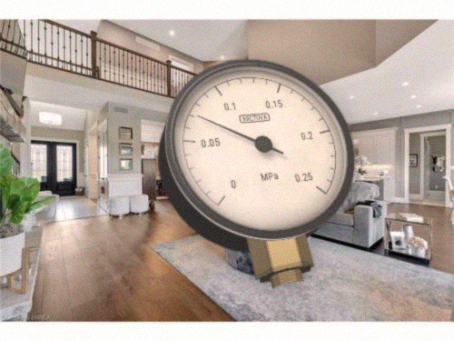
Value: 0.07; MPa
